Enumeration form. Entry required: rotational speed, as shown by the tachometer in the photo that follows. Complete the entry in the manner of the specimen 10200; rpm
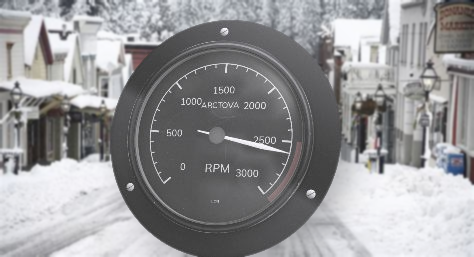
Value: 2600; rpm
